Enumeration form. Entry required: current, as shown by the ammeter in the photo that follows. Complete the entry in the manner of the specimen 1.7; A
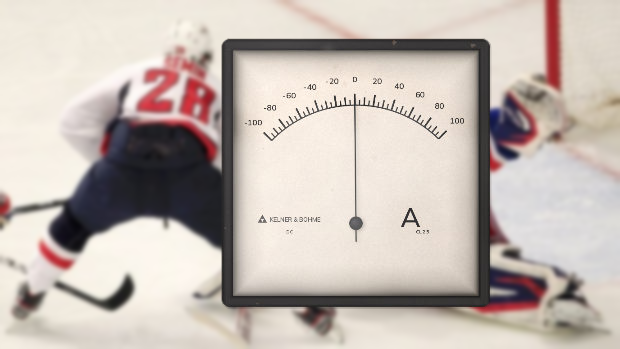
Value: 0; A
